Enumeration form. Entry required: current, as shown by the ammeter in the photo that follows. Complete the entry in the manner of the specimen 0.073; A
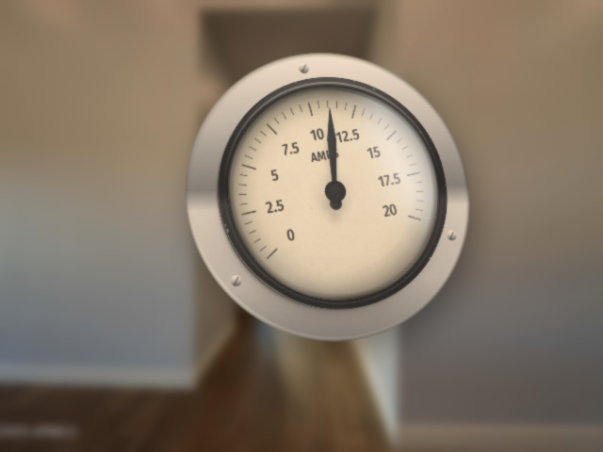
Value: 11; A
